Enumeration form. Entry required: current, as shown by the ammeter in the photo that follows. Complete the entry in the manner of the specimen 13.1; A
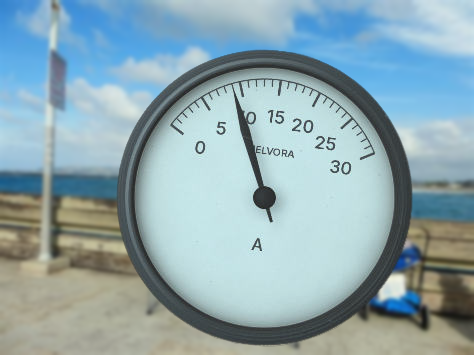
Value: 9; A
